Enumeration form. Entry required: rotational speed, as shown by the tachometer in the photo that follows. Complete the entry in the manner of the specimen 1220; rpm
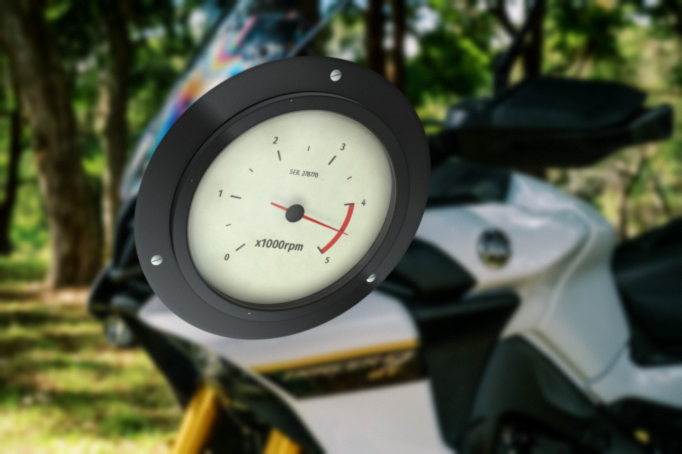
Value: 4500; rpm
